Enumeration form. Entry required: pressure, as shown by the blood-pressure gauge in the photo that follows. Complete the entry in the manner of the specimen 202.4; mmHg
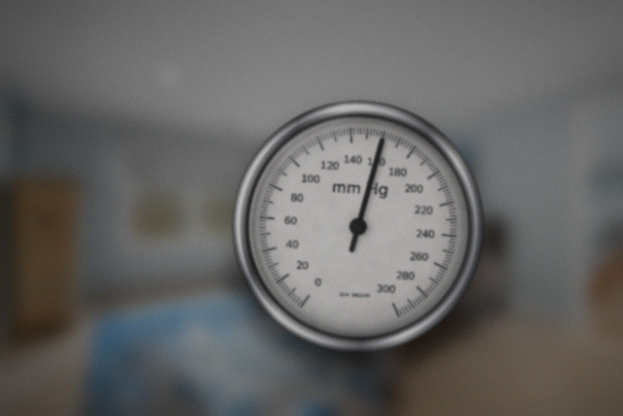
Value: 160; mmHg
